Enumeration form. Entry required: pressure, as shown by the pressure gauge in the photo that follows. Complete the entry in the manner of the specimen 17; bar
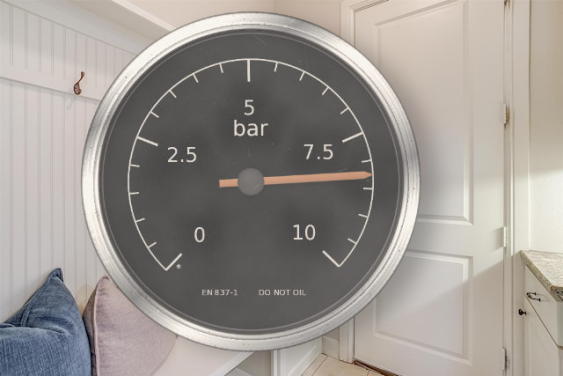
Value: 8.25; bar
